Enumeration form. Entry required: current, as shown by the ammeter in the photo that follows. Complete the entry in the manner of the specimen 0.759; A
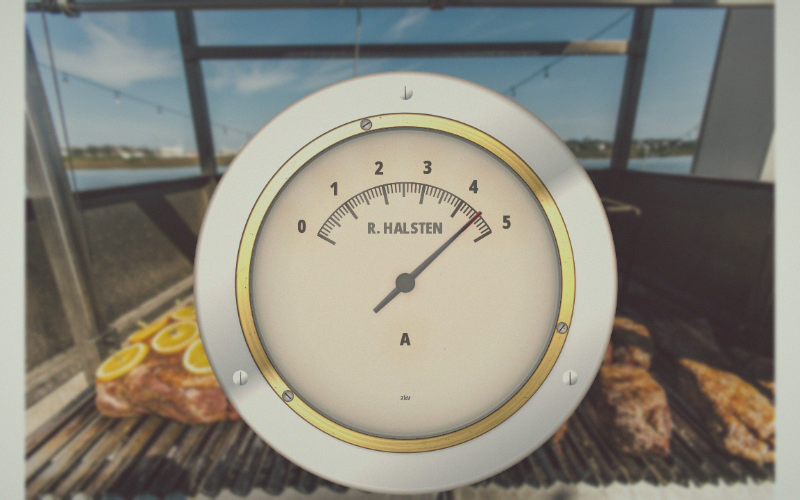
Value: 4.5; A
